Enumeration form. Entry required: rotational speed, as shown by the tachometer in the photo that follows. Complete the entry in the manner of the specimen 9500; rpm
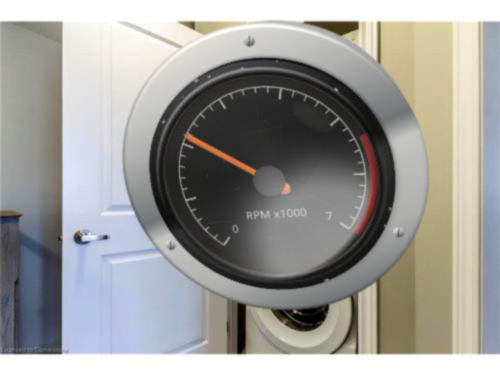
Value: 2200; rpm
